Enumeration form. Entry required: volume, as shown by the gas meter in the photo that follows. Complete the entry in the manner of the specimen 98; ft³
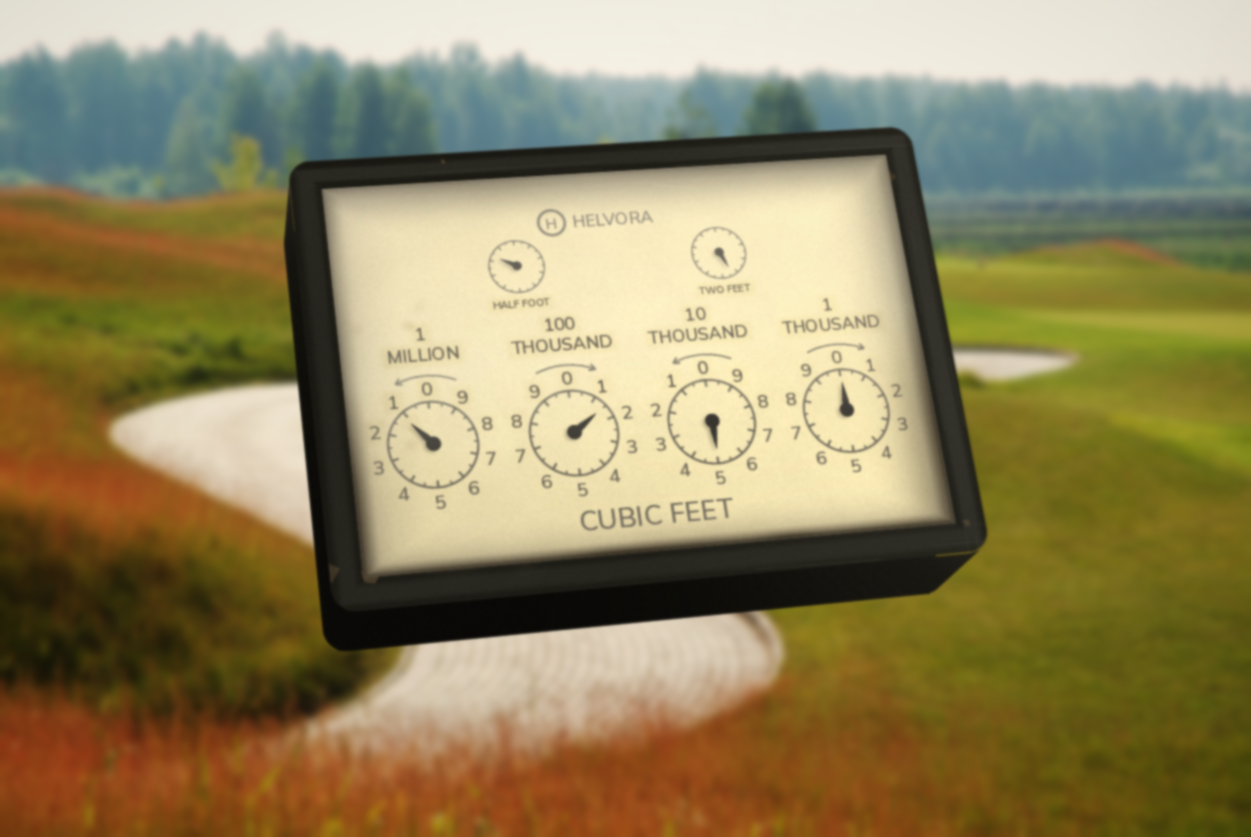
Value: 115000; ft³
